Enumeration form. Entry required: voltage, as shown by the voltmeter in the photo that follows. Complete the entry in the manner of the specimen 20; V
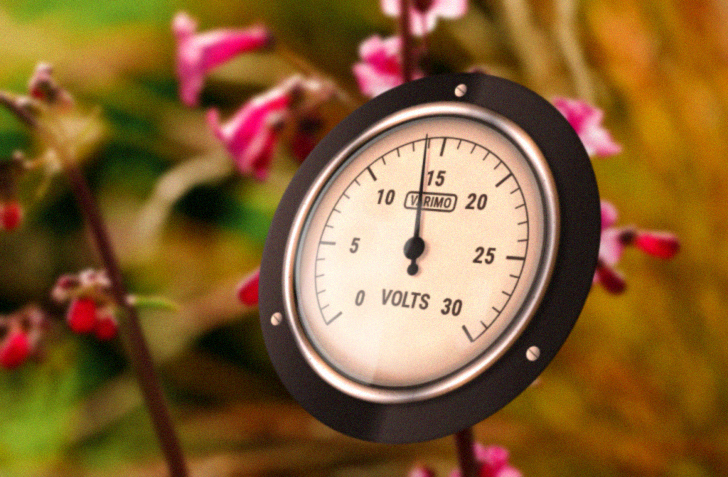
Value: 14; V
